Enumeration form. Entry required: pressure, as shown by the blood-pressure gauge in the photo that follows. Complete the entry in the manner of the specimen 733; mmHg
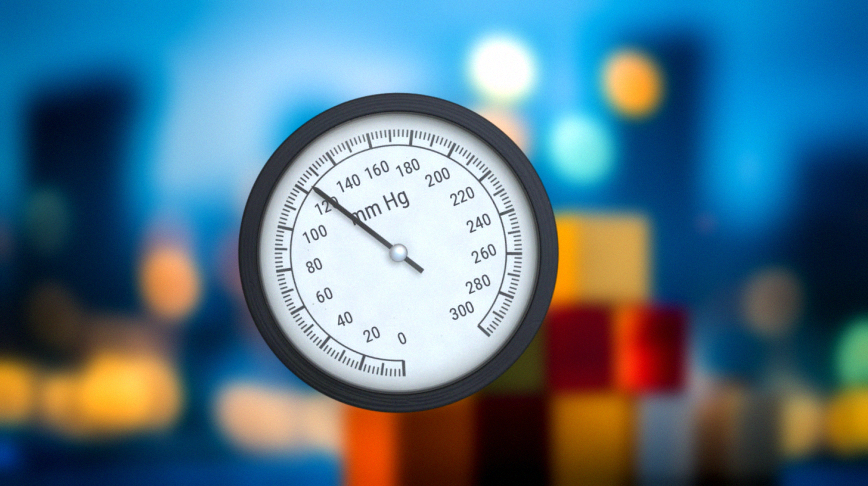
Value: 124; mmHg
